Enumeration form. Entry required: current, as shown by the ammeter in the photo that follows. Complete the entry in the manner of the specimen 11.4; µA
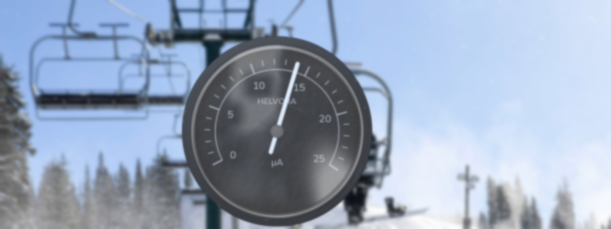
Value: 14; µA
